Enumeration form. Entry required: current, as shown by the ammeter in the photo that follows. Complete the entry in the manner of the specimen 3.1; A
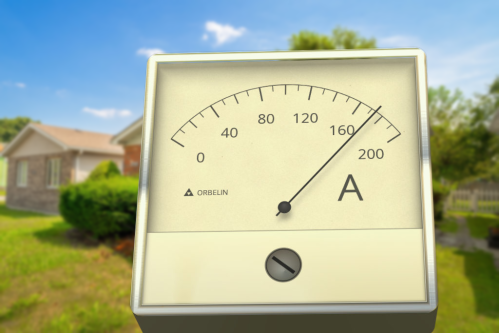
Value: 175; A
